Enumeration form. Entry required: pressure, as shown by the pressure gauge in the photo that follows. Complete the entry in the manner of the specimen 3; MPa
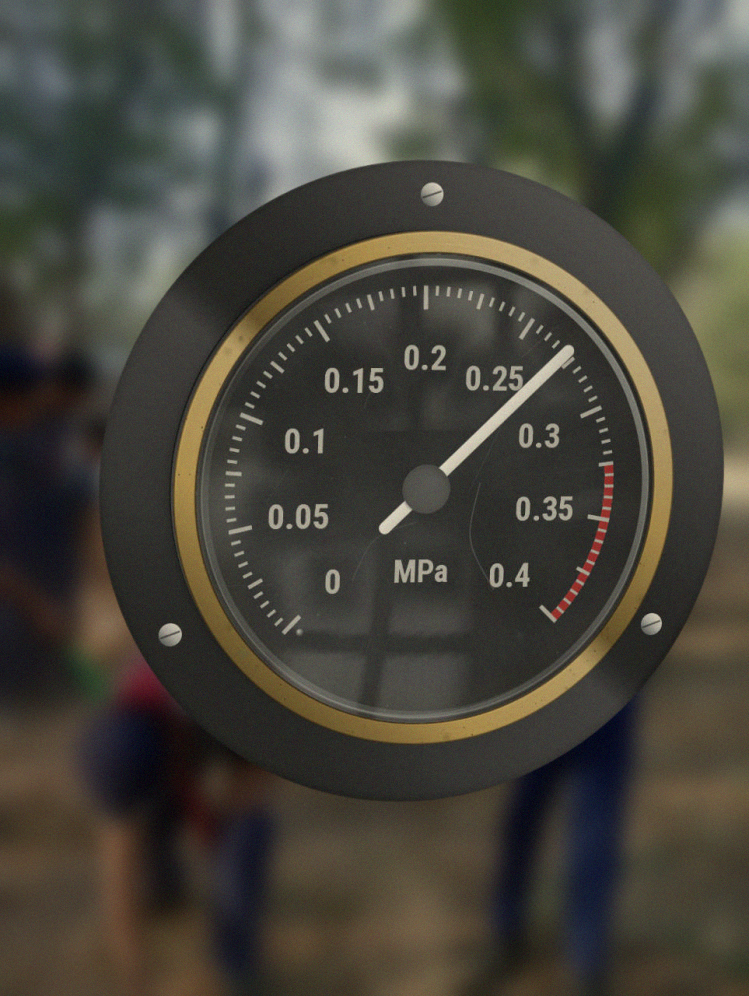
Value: 0.27; MPa
